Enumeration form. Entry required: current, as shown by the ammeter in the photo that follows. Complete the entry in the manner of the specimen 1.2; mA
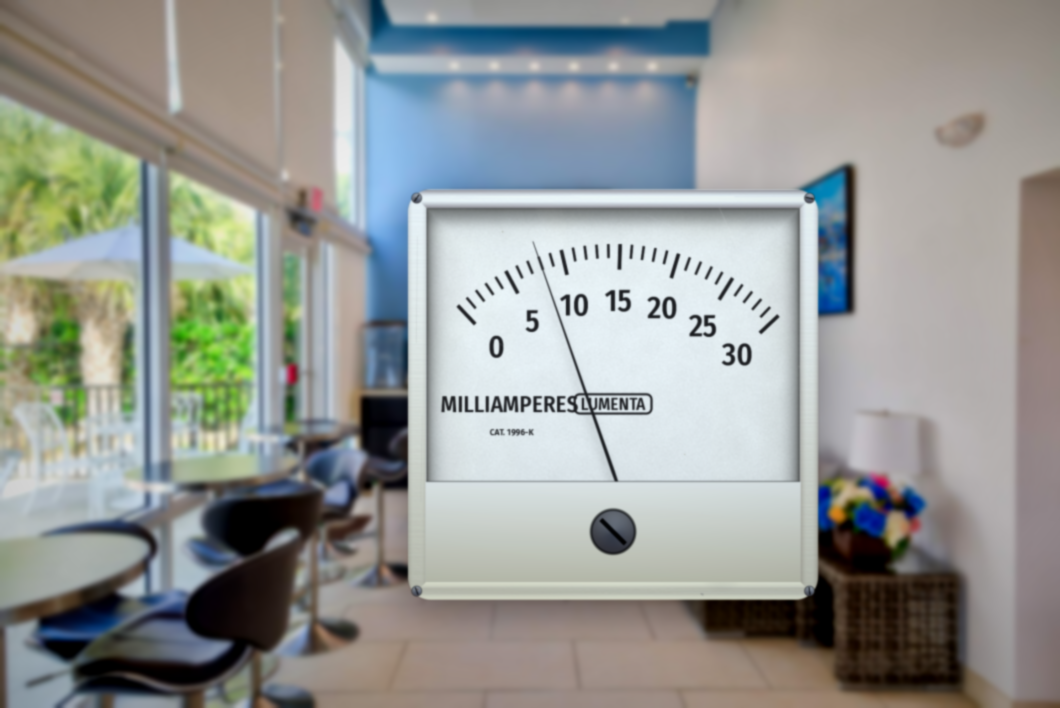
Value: 8; mA
